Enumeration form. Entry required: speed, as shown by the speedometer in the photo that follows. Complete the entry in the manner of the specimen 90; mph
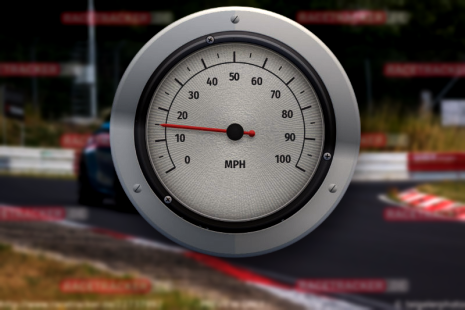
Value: 15; mph
